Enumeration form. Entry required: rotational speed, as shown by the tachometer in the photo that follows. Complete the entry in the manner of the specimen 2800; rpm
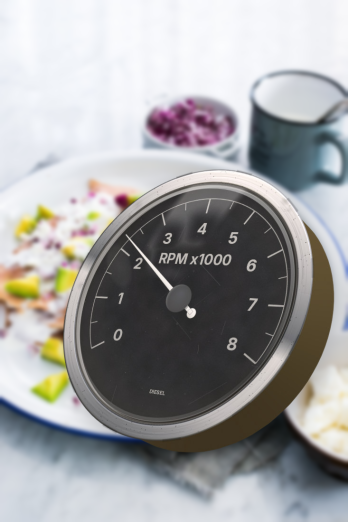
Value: 2250; rpm
